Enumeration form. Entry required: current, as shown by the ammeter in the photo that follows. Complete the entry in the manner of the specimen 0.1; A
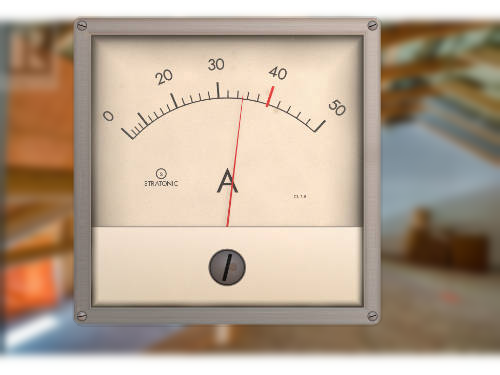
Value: 35; A
